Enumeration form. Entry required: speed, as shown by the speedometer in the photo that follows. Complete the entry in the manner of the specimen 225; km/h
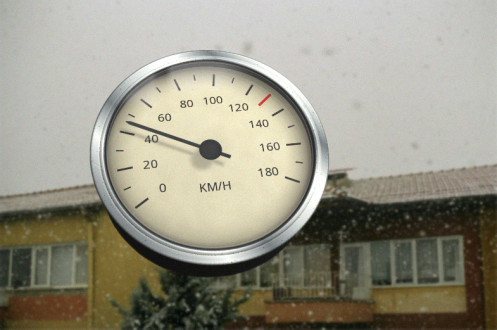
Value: 45; km/h
